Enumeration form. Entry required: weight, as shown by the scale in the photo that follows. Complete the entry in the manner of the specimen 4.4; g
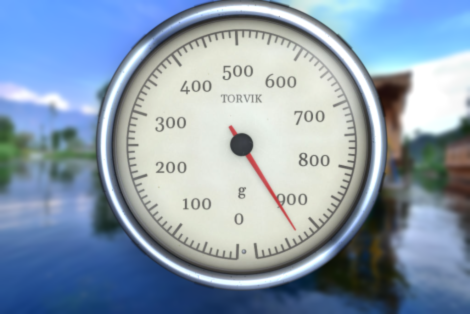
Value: 930; g
